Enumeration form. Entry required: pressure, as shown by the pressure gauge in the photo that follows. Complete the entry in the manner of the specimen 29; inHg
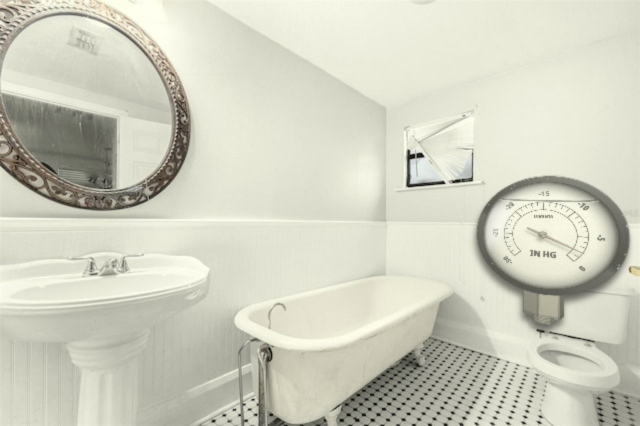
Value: -2; inHg
